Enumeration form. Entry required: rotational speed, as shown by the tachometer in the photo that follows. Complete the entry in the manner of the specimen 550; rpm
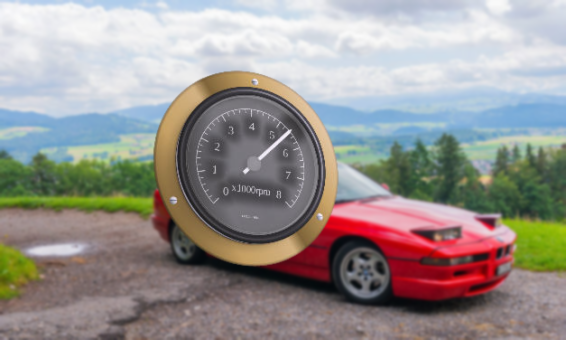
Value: 5400; rpm
